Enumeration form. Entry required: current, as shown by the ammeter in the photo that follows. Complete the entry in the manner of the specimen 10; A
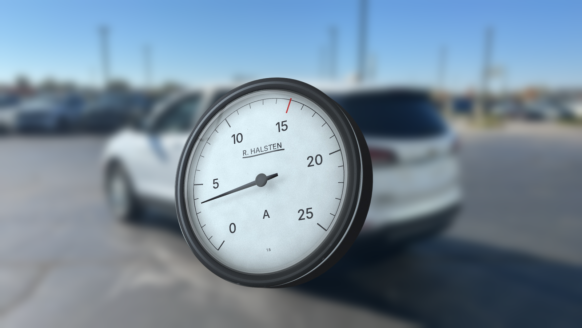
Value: 3.5; A
